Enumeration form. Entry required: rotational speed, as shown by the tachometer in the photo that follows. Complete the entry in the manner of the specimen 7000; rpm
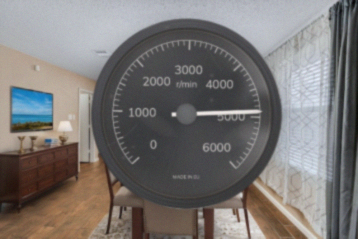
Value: 4900; rpm
